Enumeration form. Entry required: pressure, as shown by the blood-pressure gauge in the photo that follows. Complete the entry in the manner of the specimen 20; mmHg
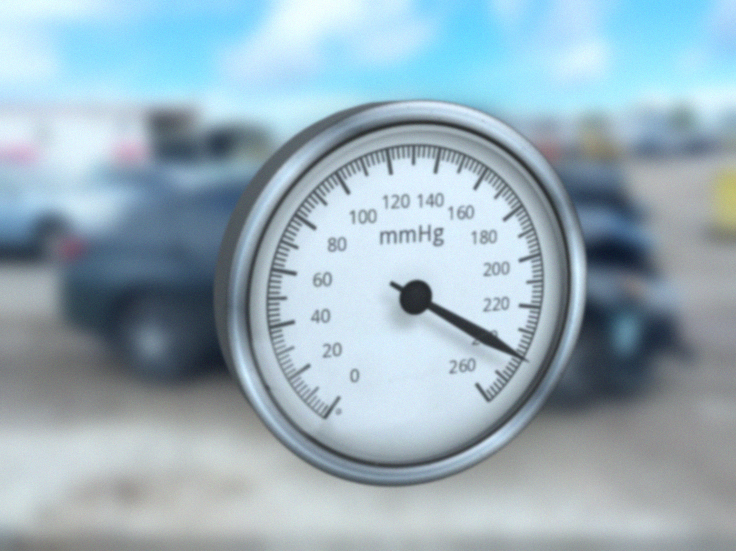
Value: 240; mmHg
